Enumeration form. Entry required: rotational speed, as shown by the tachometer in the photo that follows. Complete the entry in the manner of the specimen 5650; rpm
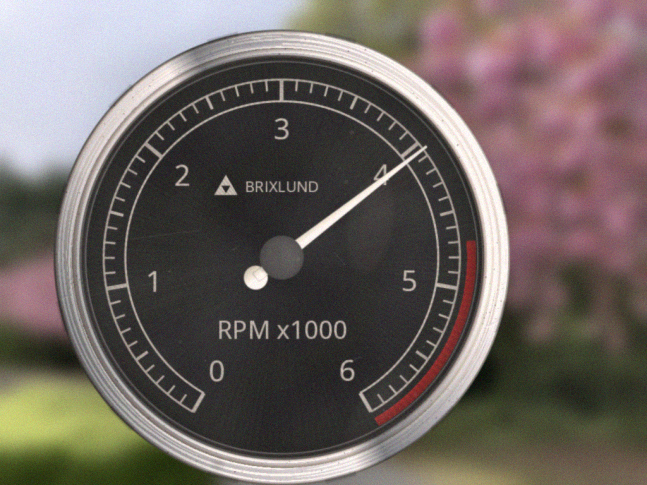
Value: 4050; rpm
